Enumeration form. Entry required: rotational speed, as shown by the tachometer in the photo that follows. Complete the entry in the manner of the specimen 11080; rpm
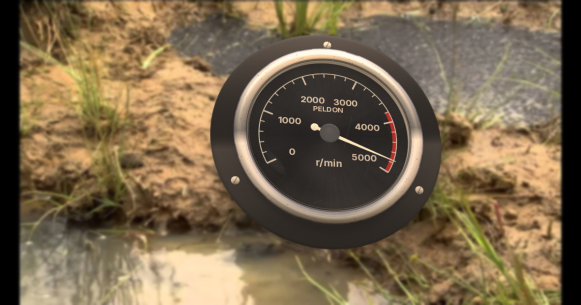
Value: 4800; rpm
